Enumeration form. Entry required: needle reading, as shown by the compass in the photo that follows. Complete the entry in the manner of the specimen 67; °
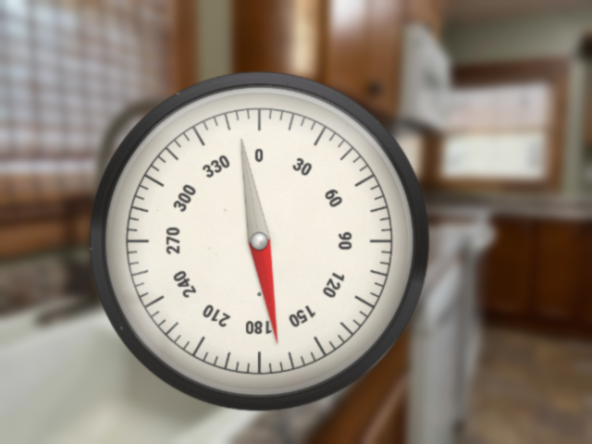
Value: 170; °
